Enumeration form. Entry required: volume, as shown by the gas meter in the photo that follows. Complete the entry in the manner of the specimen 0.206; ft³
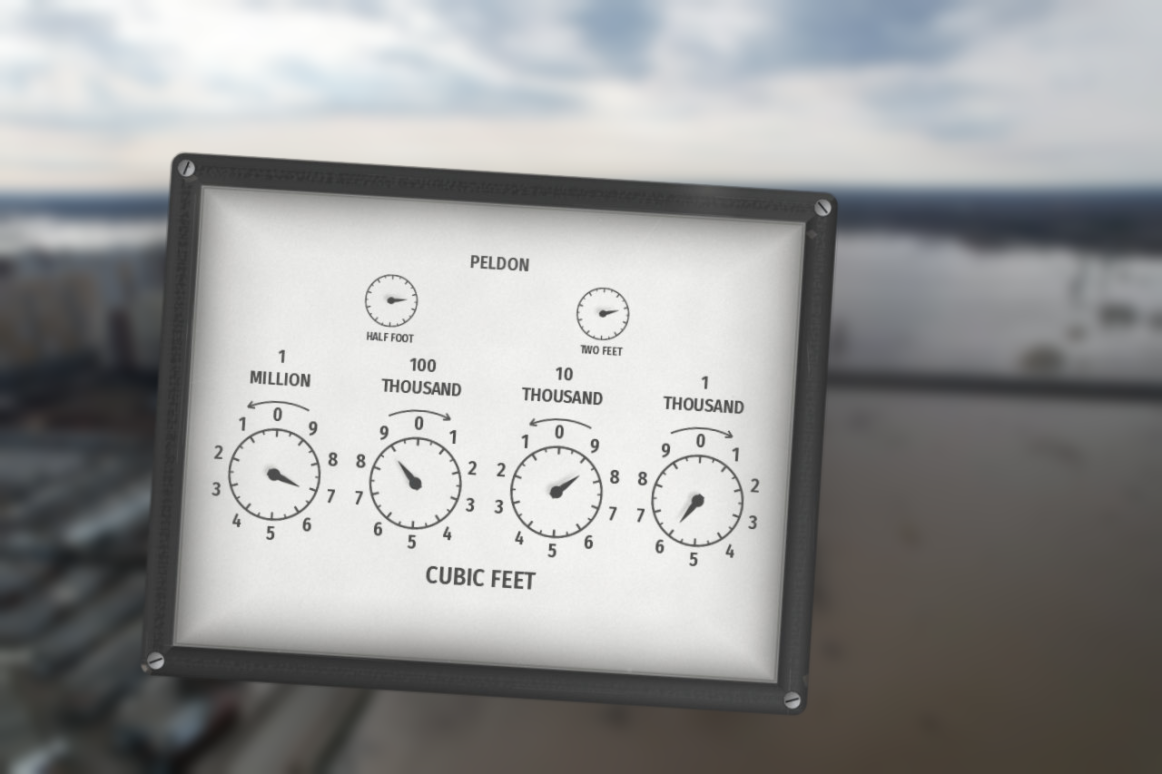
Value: 688600; ft³
